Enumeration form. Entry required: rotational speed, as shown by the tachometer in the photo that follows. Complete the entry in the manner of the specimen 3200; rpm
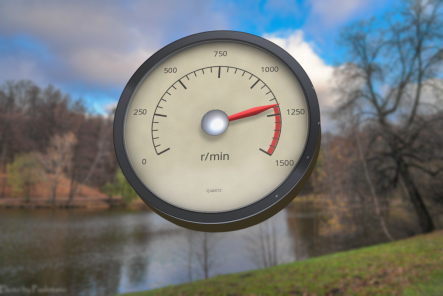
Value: 1200; rpm
